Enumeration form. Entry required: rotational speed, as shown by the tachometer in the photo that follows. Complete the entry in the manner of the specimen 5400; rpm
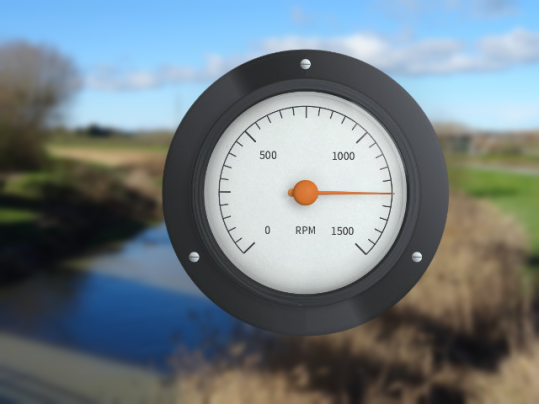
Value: 1250; rpm
